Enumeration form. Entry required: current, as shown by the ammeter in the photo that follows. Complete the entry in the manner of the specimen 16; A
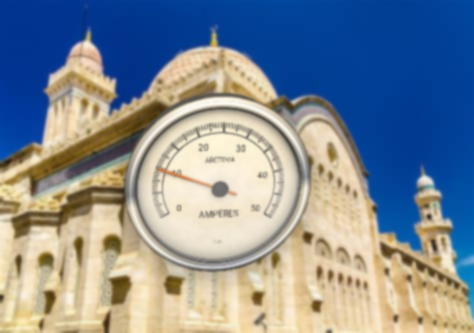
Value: 10; A
